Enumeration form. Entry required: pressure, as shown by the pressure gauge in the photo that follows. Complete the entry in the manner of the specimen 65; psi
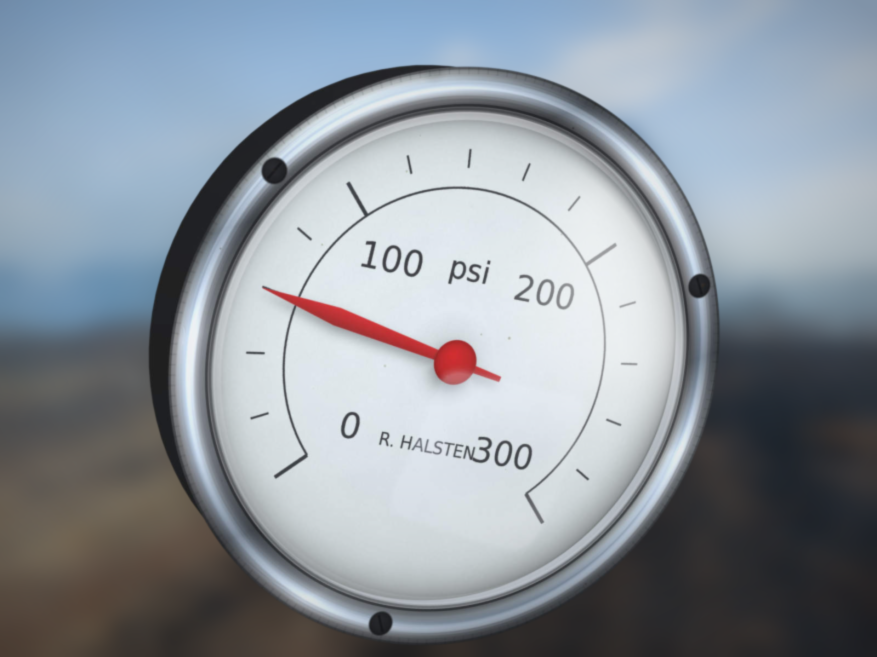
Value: 60; psi
